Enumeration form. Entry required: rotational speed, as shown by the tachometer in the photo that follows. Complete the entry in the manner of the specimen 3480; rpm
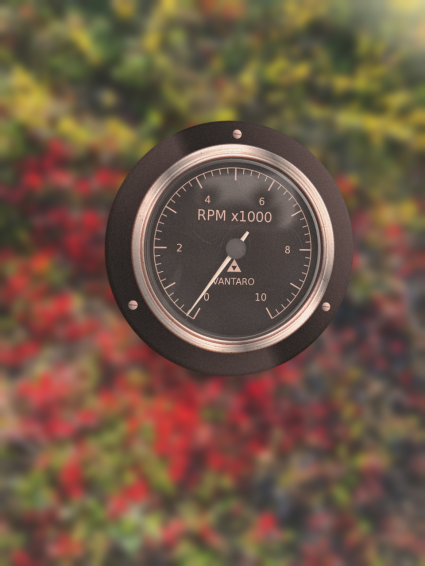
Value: 200; rpm
